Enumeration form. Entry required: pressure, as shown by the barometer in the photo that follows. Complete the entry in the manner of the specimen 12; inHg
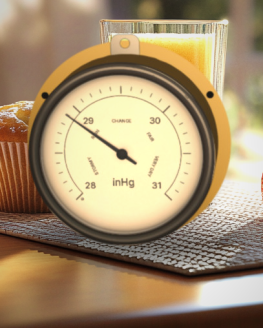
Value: 28.9; inHg
